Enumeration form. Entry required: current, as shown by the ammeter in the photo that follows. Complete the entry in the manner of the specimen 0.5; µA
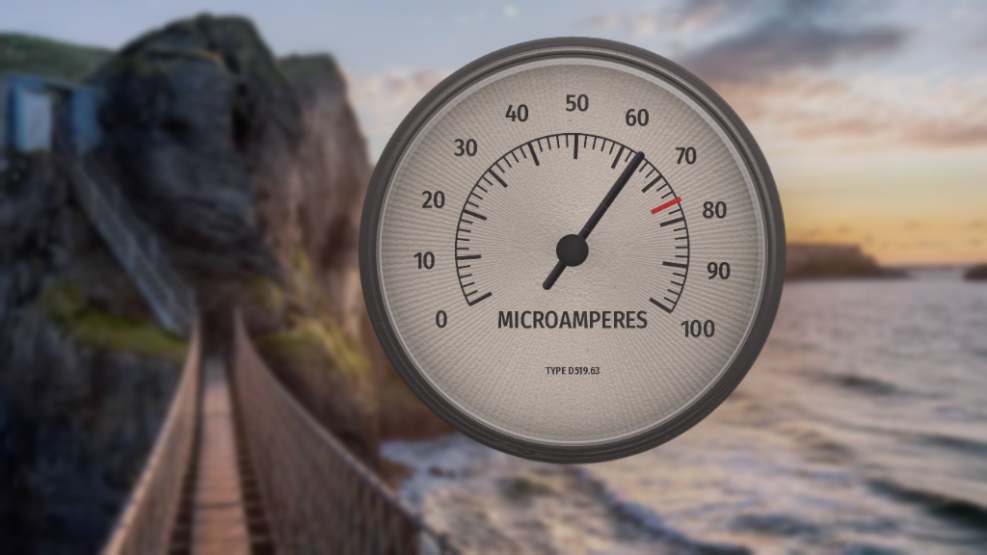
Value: 64; µA
